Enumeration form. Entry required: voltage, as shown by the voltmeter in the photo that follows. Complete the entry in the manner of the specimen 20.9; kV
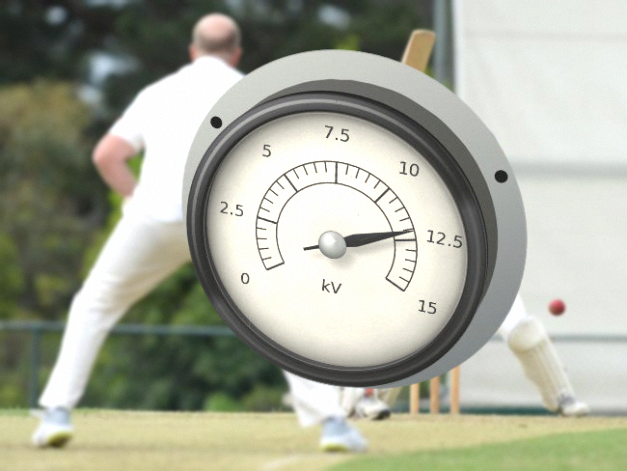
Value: 12; kV
